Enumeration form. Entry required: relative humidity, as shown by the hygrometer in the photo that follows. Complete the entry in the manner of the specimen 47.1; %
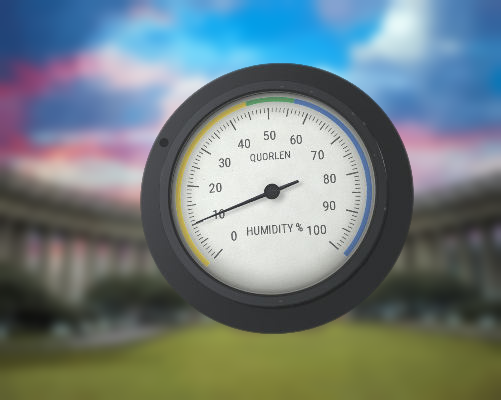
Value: 10; %
